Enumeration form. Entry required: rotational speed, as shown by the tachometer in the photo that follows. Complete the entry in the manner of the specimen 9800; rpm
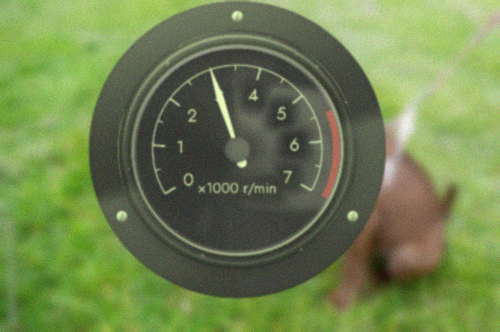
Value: 3000; rpm
